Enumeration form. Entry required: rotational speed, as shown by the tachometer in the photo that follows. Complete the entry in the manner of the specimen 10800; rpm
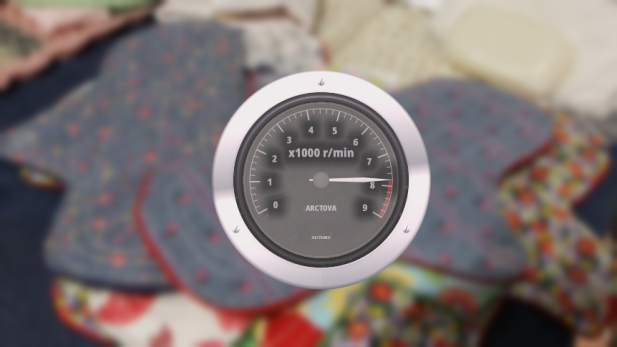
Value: 7800; rpm
